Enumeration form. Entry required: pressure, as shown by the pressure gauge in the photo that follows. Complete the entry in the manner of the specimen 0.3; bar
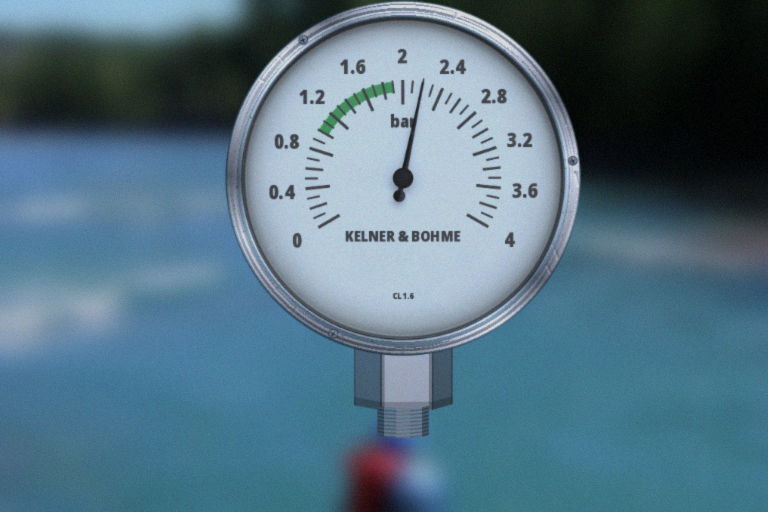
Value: 2.2; bar
